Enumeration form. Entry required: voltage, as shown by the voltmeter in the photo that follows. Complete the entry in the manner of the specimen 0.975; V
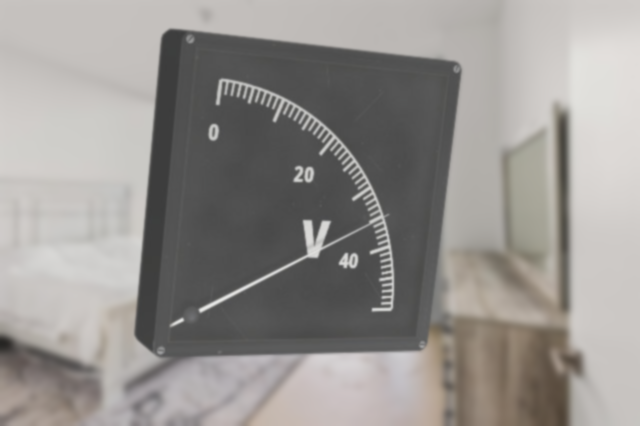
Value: 35; V
